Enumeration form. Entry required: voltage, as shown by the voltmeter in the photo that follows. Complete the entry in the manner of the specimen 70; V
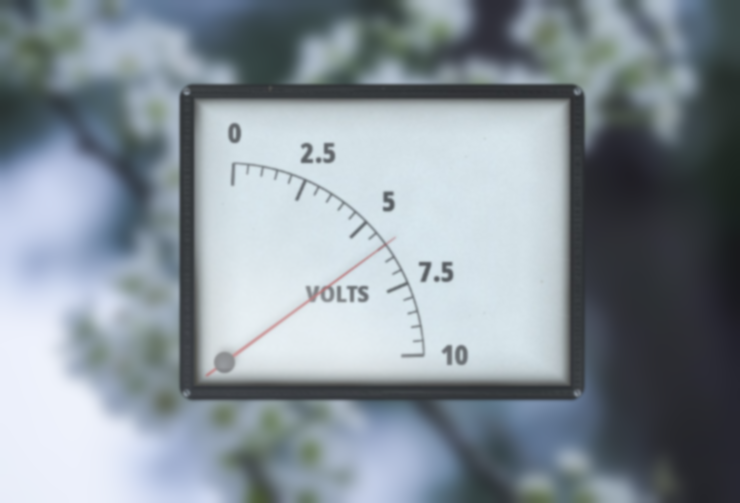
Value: 6; V
